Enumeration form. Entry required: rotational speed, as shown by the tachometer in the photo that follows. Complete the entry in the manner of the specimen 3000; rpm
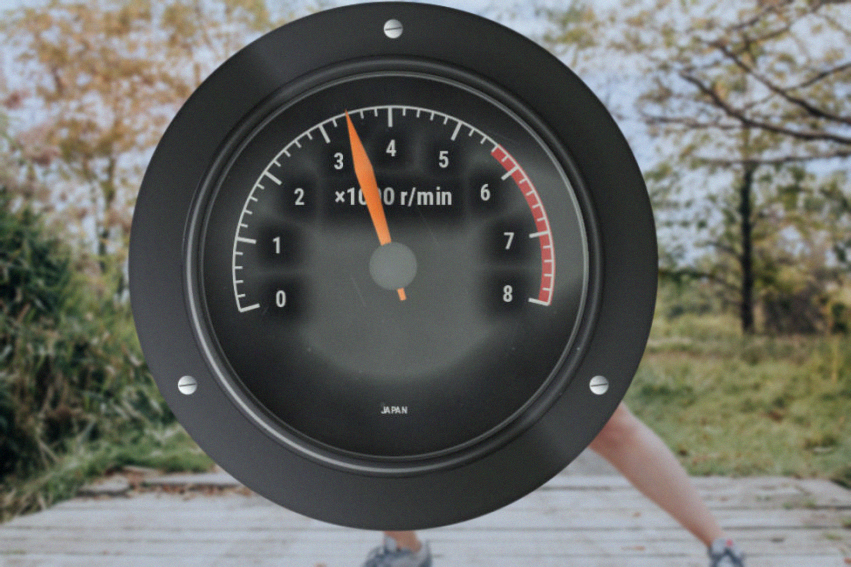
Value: 3400; rpm
